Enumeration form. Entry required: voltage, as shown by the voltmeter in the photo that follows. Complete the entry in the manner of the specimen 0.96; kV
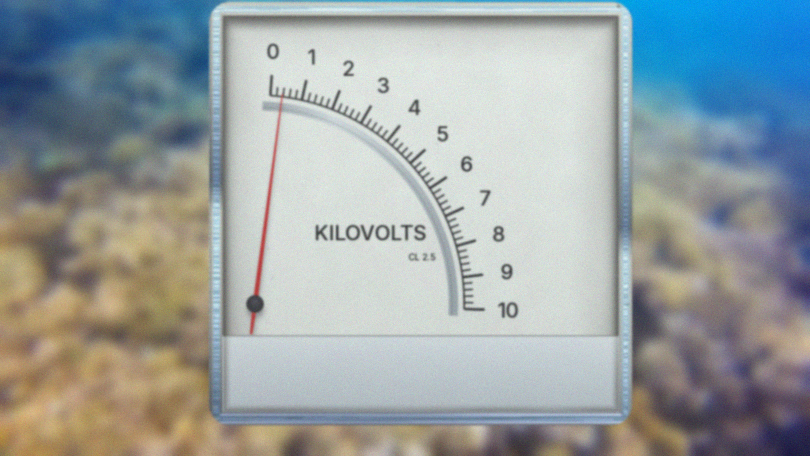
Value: 0.4; kV
